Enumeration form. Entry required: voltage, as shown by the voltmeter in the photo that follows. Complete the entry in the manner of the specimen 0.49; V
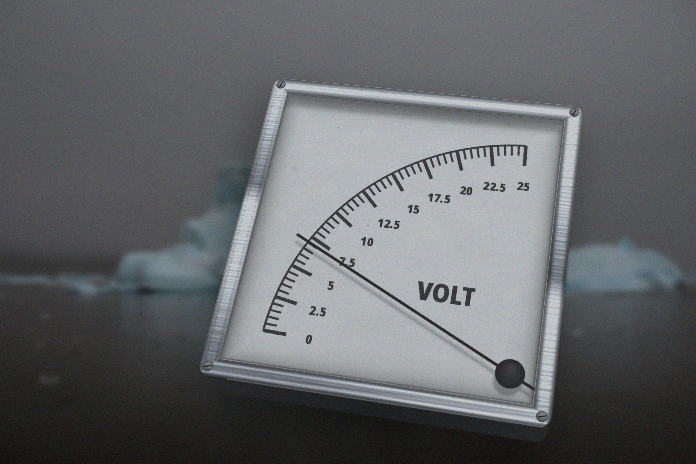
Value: 7; V
